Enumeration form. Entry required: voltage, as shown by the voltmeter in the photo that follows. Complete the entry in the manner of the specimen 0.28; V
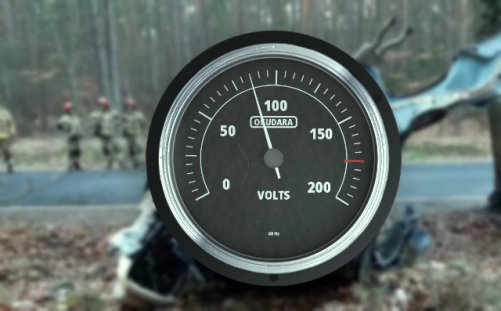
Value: 85; V
